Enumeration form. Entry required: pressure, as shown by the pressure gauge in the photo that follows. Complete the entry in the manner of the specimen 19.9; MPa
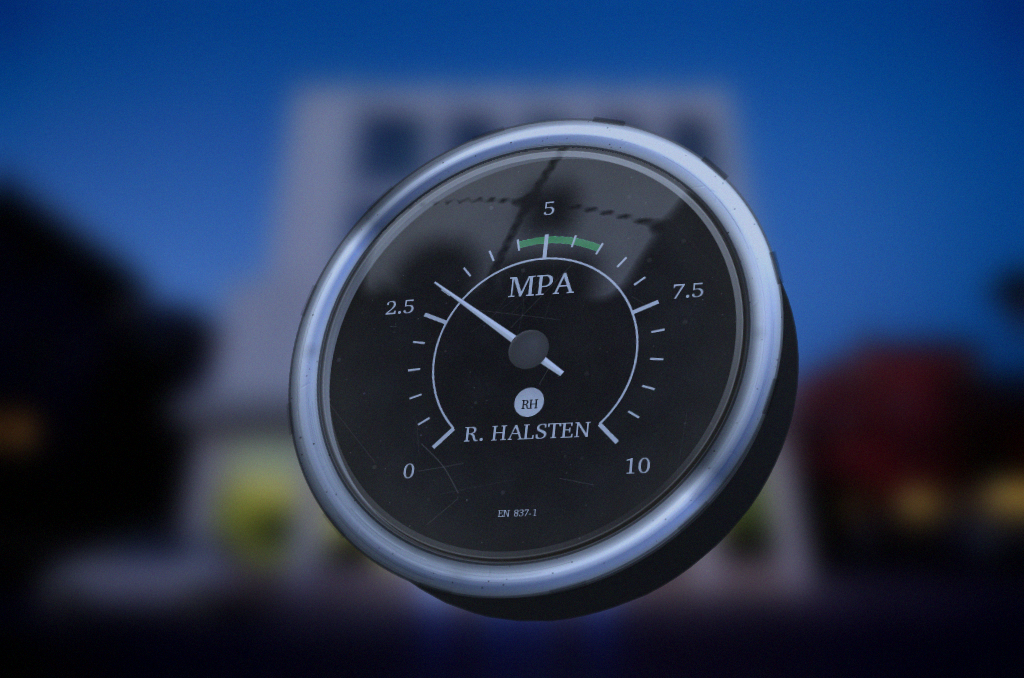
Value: 3; MPa
